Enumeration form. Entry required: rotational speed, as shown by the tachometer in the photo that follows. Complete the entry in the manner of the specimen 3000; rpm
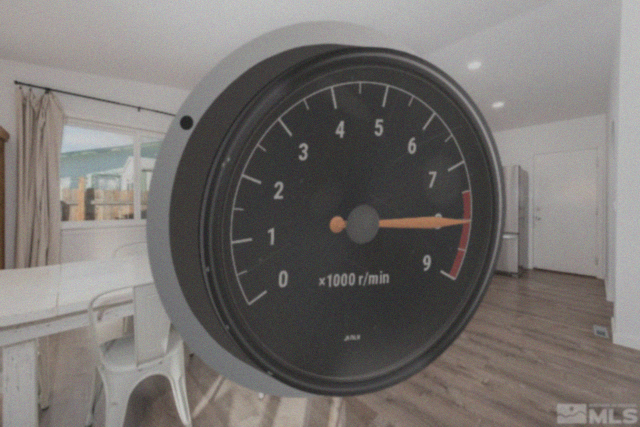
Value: 8000; rpm
